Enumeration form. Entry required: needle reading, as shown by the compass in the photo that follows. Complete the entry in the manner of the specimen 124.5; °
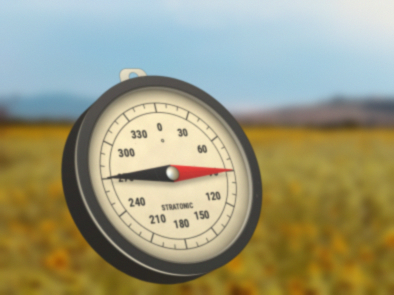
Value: 90; °
